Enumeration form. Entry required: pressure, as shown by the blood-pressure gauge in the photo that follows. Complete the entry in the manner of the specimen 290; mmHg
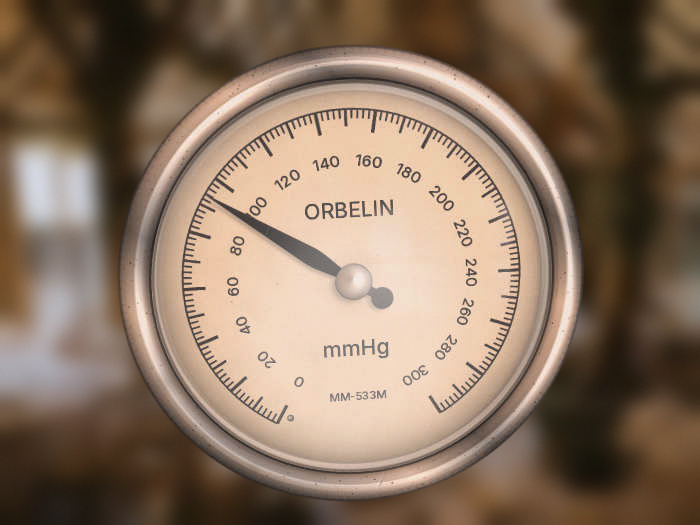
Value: 94; mmHg
